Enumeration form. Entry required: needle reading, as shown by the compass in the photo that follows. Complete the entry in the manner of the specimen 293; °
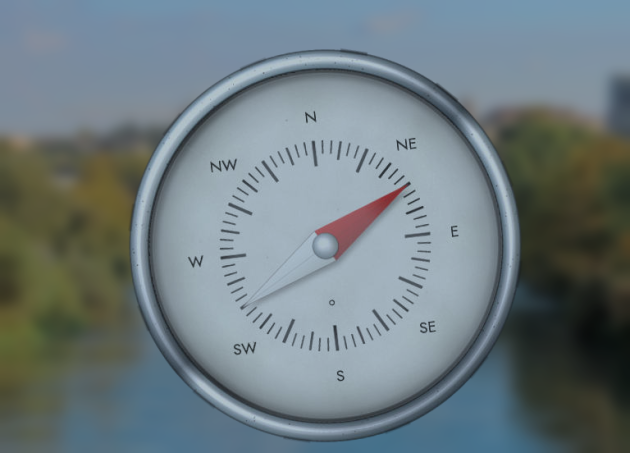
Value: 60; °
